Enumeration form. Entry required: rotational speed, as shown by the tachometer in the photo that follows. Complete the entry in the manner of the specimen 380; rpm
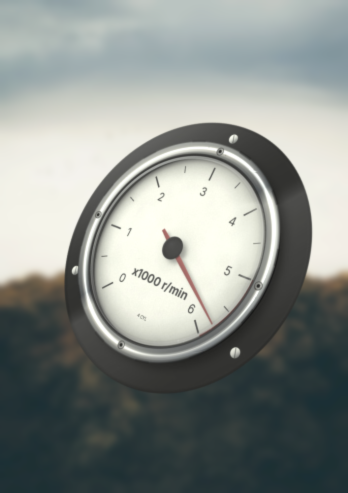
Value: 5750; rpm
